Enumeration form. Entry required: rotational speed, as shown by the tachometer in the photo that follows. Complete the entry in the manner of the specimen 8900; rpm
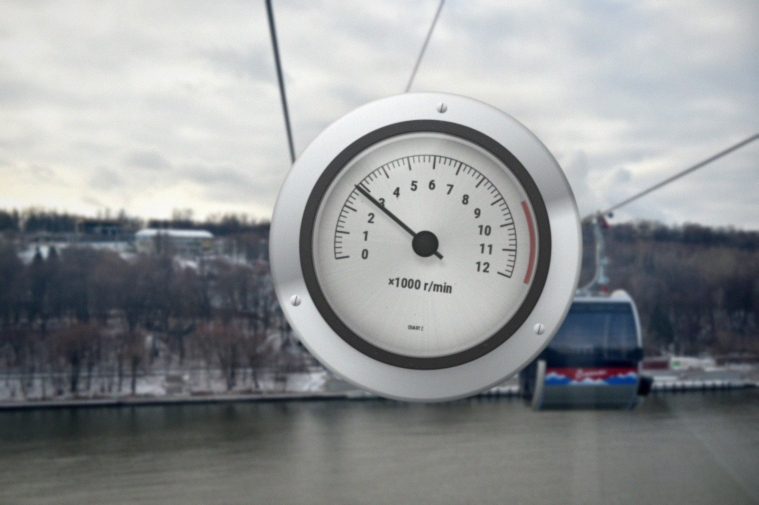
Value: 2800; rpm
